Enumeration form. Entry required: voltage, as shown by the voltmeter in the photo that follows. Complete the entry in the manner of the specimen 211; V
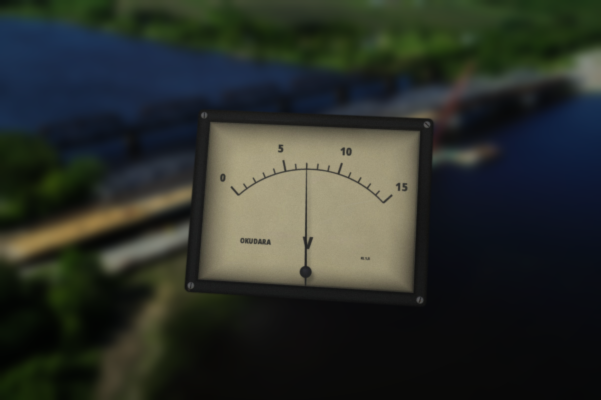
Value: 7; V
